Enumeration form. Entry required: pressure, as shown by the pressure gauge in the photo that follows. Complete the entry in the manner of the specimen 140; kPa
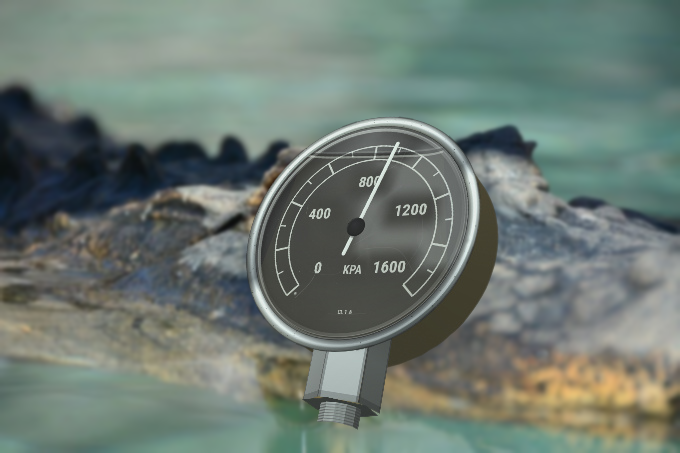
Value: 900; kPa
